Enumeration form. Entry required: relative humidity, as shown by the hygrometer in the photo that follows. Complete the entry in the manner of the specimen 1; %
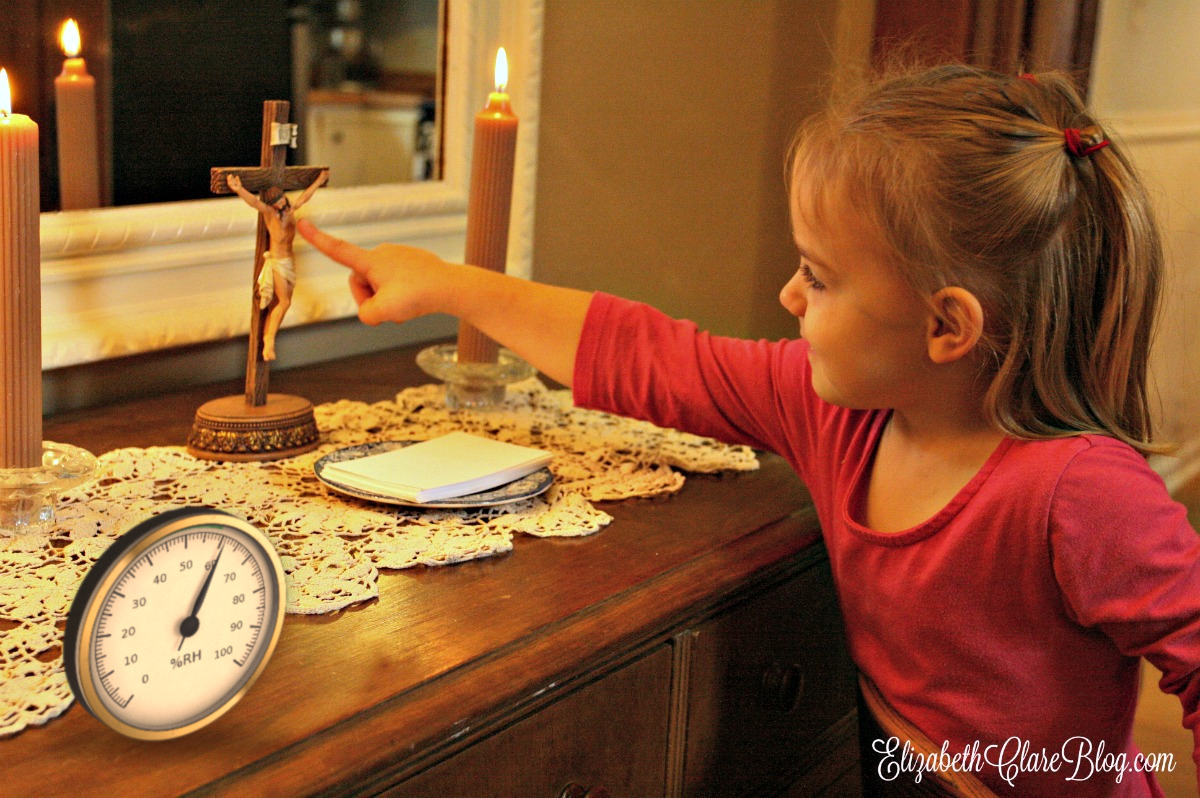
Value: 60; %
